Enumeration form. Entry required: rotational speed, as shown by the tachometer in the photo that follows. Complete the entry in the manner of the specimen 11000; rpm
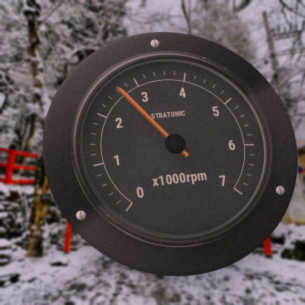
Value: 2600; rpm
